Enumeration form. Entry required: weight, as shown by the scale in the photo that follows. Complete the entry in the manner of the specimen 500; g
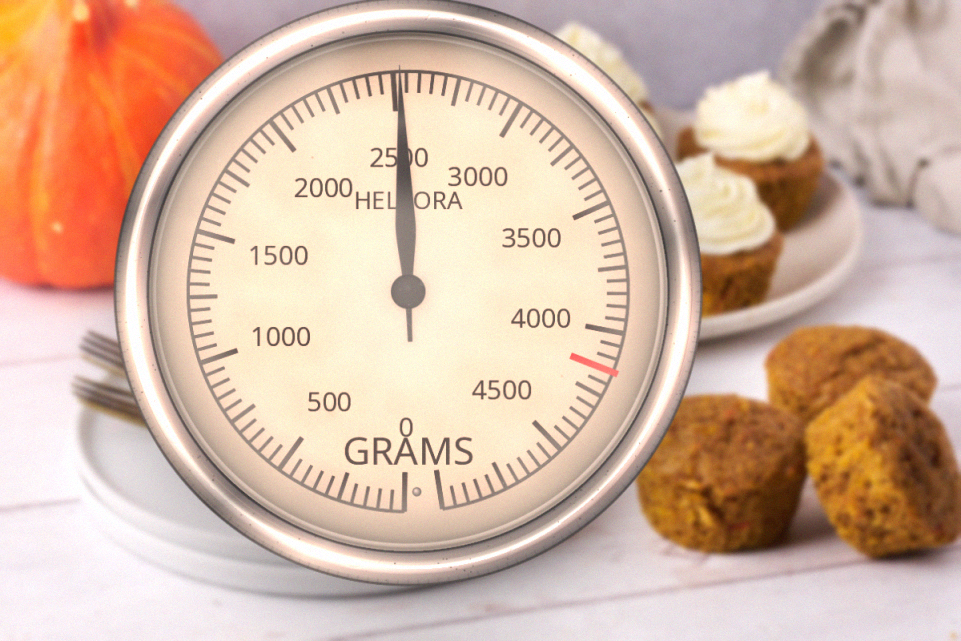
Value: 2525; g
